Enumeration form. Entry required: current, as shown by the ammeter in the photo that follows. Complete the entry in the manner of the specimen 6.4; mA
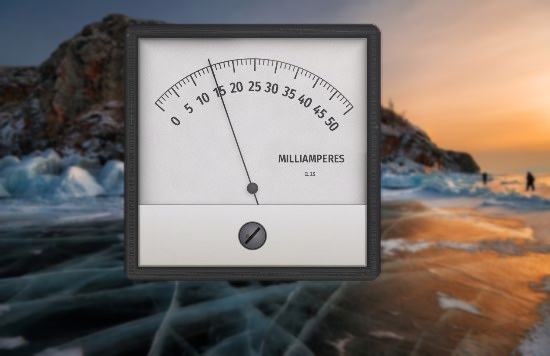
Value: 15; mA
